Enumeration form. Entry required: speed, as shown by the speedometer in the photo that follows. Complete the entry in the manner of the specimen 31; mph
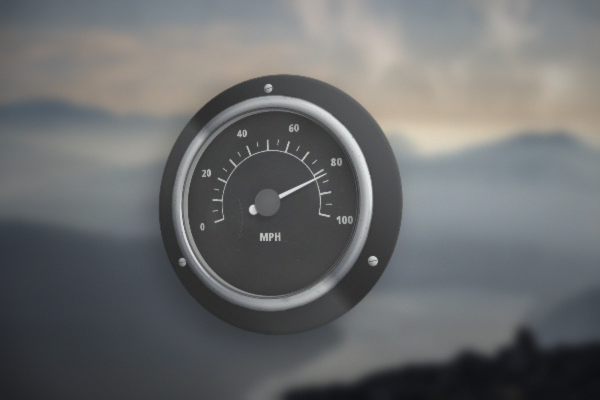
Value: 82.5; mph
